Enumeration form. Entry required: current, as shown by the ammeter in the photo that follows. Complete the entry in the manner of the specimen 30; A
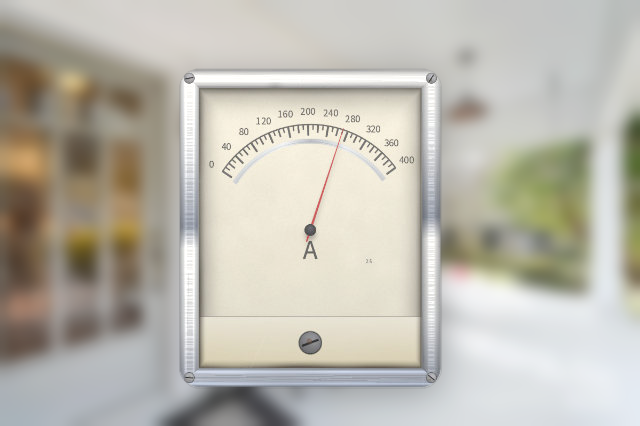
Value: 270; A
